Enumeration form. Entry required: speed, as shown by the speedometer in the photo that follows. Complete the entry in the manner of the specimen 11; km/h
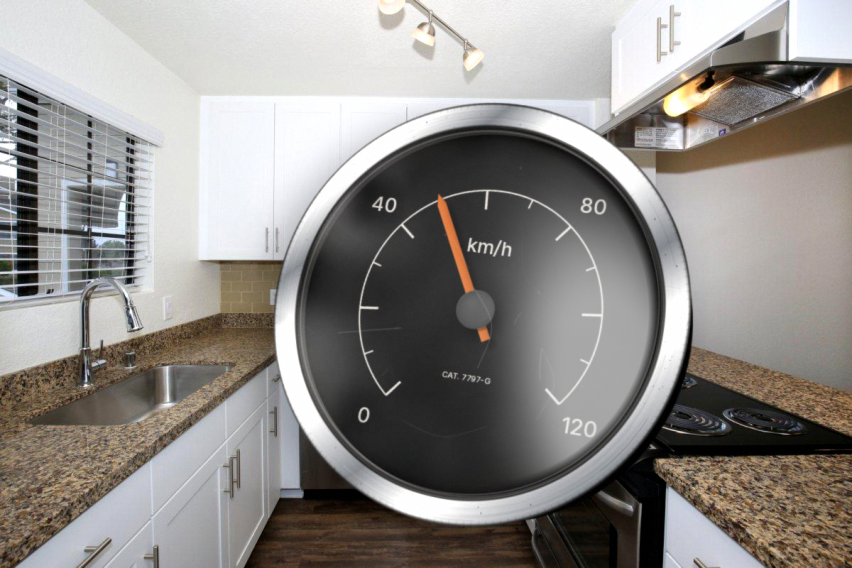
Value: 50; km/h
